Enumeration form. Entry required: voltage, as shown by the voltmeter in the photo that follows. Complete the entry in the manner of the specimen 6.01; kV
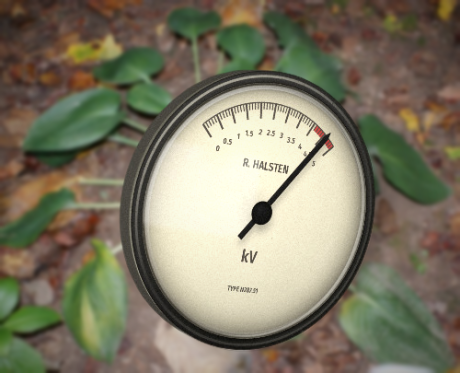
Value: 4.5; kV
